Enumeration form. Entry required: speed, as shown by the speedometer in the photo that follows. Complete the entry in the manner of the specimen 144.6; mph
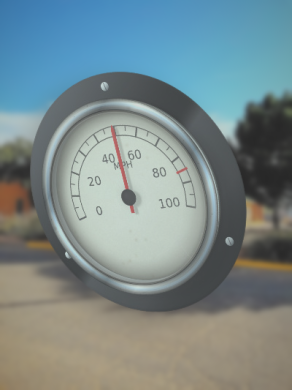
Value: 50; mph
